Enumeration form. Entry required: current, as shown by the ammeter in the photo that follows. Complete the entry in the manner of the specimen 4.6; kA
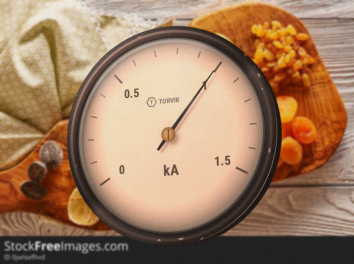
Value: 1; kA
